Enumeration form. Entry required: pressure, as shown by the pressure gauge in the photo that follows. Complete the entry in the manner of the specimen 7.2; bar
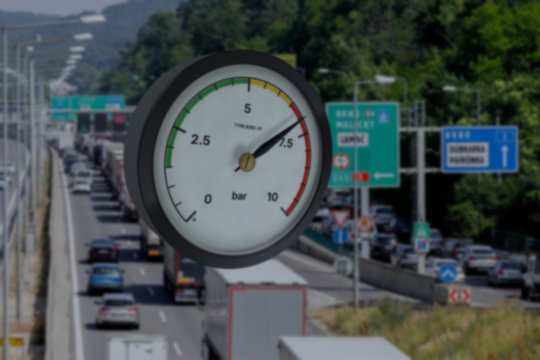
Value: 7; bar
